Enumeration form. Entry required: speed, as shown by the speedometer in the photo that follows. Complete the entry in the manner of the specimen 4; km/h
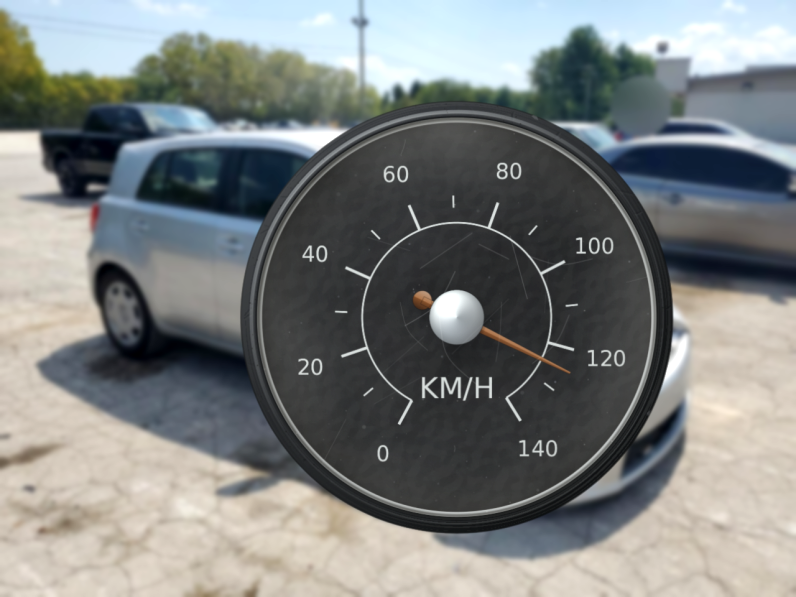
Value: 125; km/h
